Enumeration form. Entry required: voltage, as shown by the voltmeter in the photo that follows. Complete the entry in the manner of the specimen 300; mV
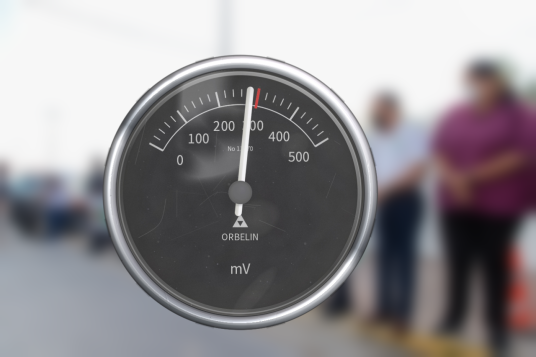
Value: 280; mV
